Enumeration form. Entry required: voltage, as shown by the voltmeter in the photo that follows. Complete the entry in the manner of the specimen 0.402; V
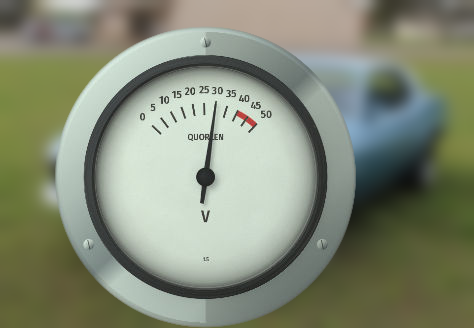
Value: 30; V
